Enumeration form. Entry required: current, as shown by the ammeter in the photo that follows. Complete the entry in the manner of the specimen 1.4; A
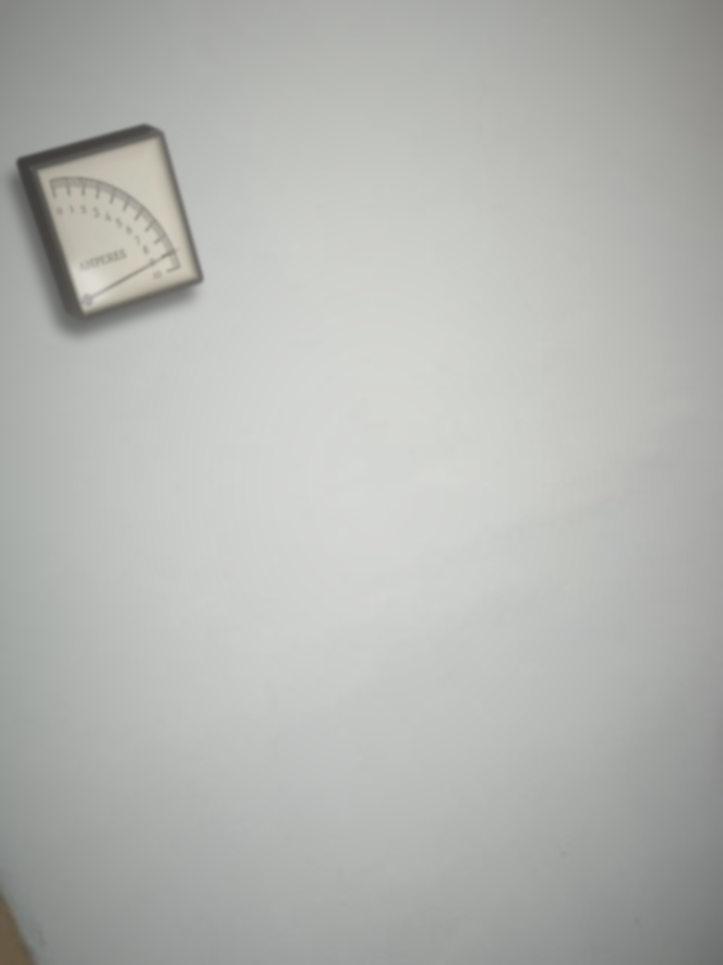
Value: 9; A
